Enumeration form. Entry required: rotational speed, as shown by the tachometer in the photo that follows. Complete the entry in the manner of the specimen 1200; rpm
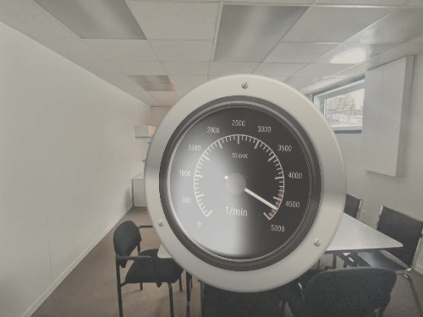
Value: 4700; rpm
